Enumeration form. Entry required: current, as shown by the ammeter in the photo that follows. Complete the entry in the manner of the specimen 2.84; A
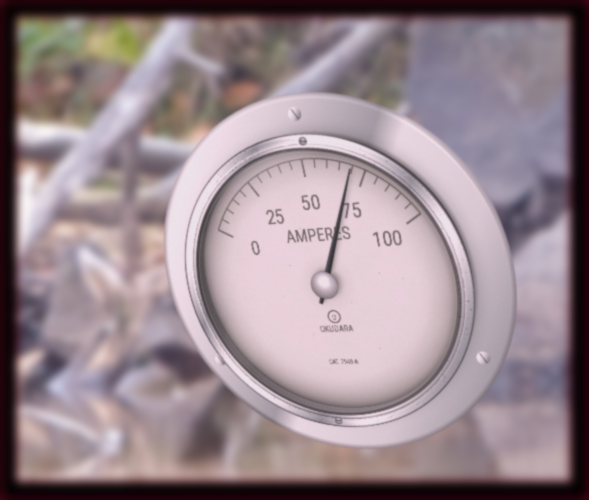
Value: 70; A
